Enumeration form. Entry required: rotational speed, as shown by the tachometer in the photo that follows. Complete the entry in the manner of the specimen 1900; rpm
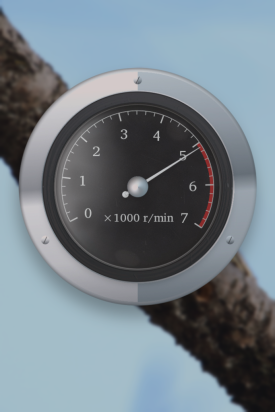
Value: 5100; rpm
